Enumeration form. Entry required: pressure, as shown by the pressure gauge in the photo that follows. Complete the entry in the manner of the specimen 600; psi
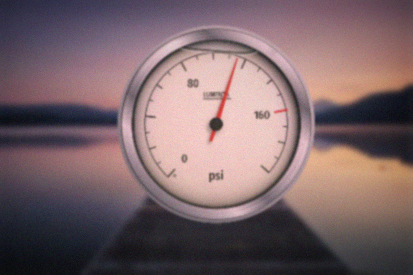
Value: 115; psi
